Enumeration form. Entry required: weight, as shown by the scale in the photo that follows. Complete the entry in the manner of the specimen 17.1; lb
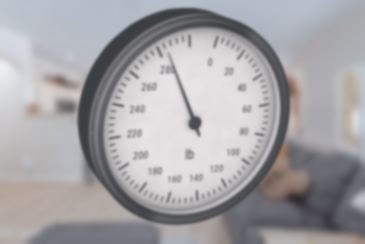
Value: 284; lb
